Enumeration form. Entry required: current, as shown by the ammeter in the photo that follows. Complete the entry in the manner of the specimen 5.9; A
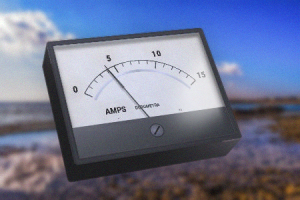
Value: 4; A
